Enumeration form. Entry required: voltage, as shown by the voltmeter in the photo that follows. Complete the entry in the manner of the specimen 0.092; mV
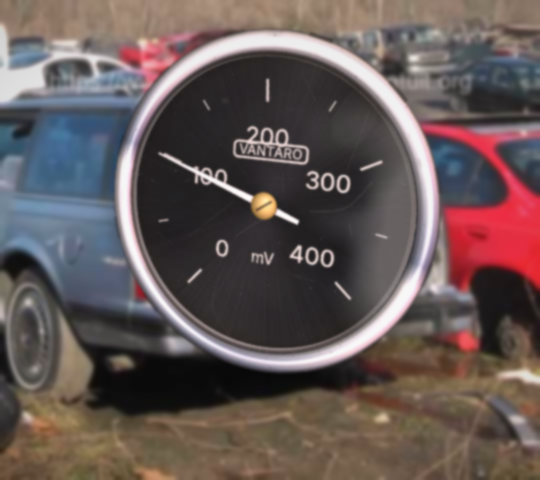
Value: 100; mV
